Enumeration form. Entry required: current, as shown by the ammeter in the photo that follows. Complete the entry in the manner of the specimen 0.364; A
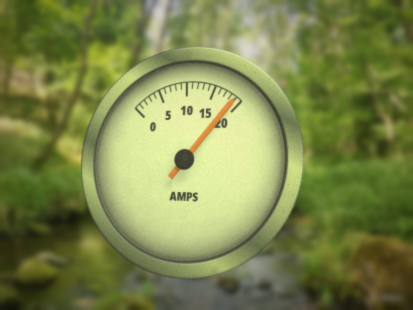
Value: 19; A
